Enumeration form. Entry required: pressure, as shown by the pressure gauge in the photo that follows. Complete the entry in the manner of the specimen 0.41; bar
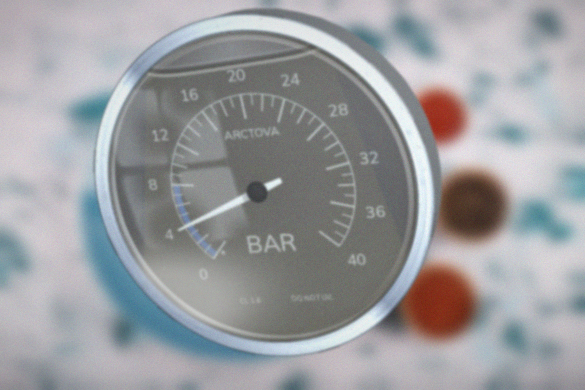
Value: 4; bar
